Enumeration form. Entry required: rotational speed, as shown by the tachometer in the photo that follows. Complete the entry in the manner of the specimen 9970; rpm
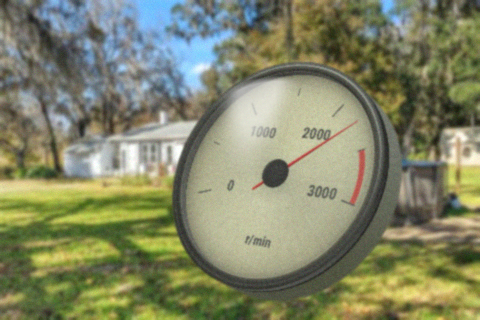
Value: 2250; rpm
